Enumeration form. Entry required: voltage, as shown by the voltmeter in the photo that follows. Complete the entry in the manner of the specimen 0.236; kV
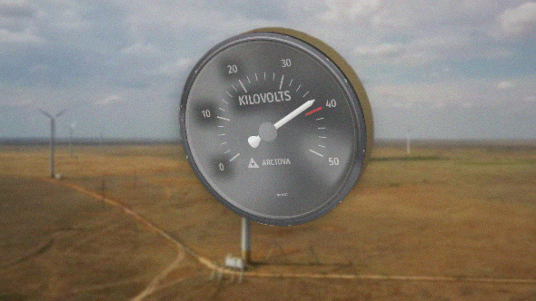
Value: 38; kV
